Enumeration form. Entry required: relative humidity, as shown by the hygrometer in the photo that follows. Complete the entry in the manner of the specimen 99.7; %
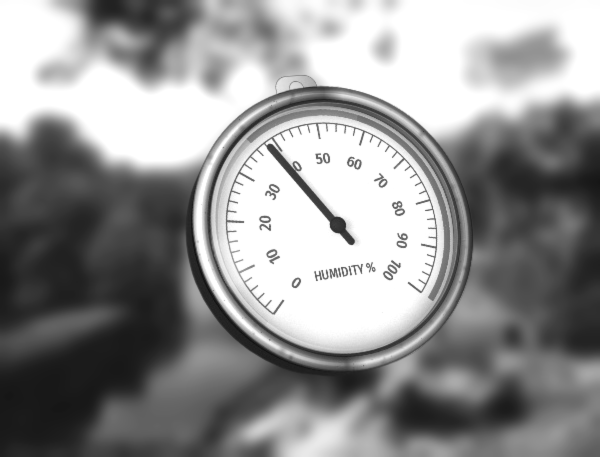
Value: 38; %
